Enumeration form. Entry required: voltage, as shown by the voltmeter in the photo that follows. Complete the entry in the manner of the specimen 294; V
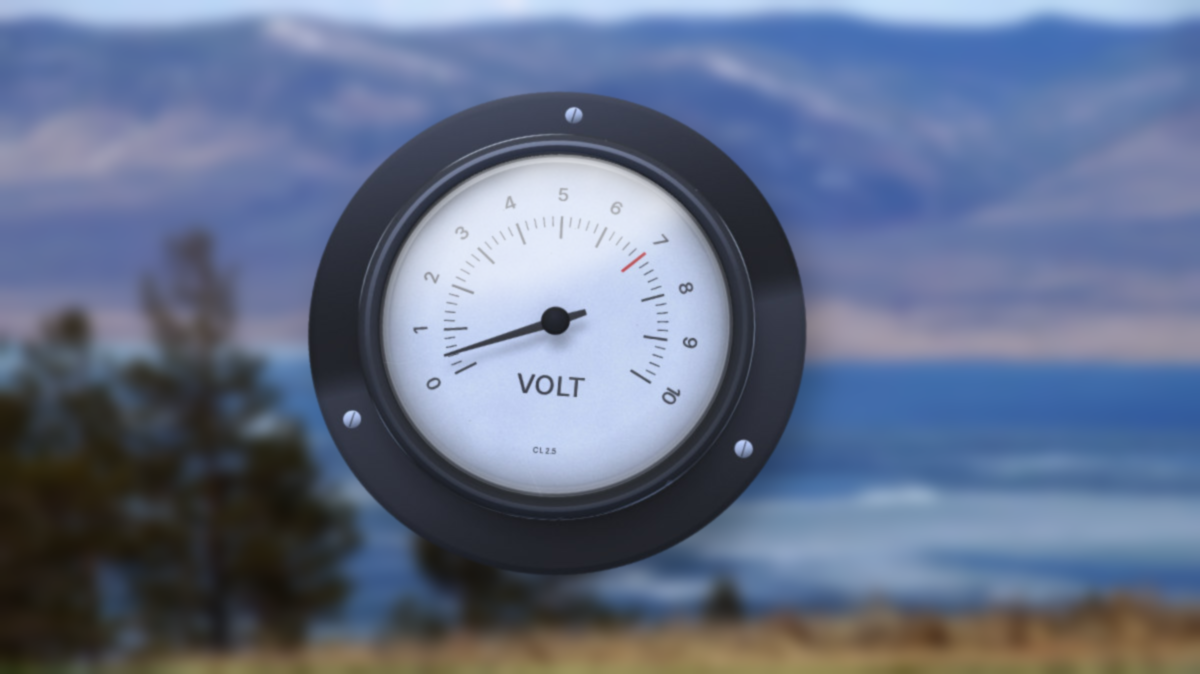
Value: 0.4; V
